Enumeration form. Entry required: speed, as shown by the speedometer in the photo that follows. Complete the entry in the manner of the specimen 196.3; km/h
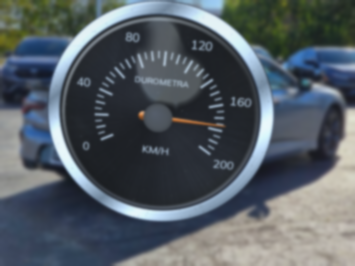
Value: 175; km/h
